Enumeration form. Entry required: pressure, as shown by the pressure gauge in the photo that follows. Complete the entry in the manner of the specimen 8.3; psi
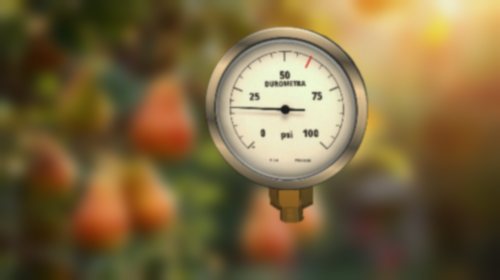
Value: 17.5; psi
